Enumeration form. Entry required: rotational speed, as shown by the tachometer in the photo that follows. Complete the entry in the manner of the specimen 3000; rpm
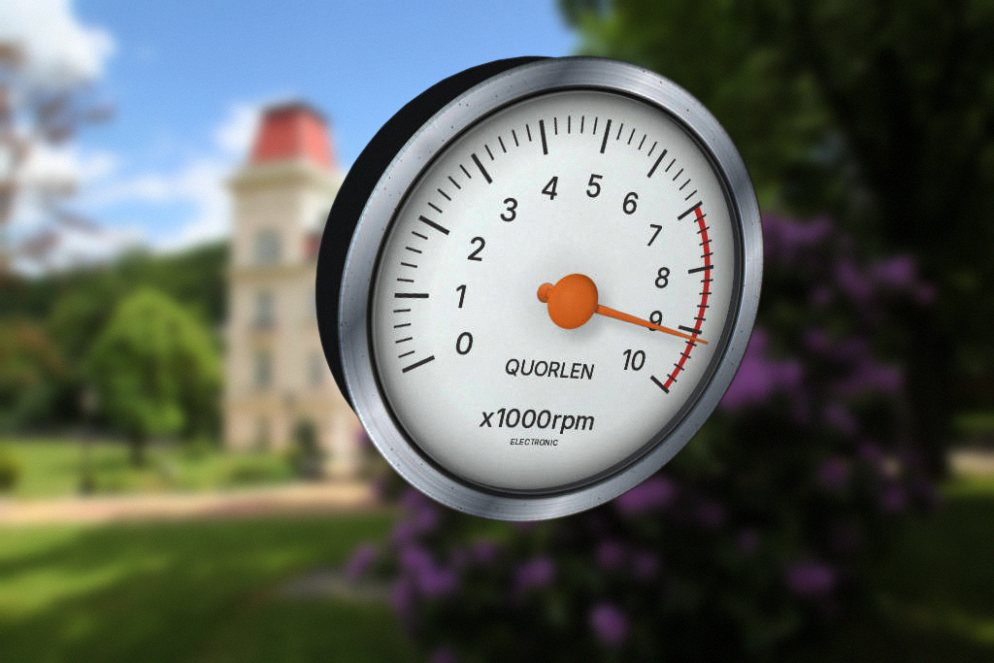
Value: 9100; rpm
